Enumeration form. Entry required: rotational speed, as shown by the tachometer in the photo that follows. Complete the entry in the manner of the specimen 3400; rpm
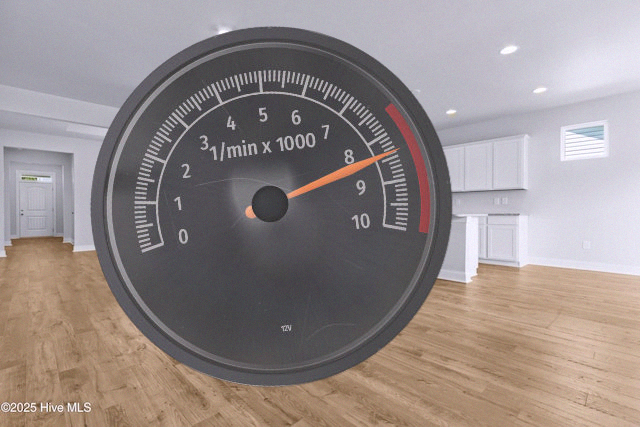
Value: 8400; rpm
